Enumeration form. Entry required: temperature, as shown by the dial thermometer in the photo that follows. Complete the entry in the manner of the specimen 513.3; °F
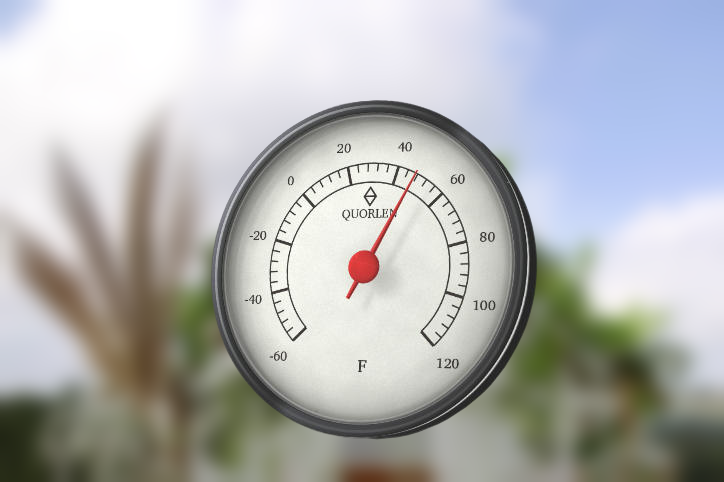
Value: 48; °F
